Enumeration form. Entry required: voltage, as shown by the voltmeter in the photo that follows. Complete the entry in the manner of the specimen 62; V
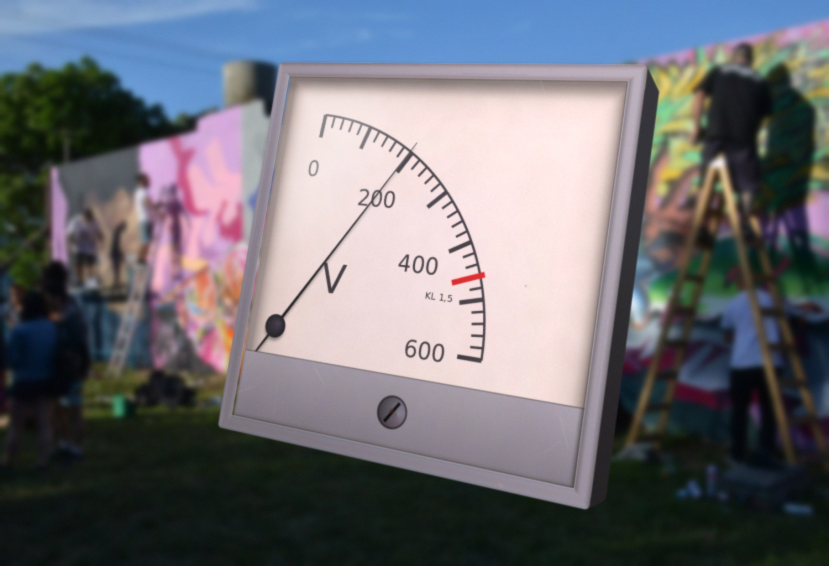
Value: 200; V
